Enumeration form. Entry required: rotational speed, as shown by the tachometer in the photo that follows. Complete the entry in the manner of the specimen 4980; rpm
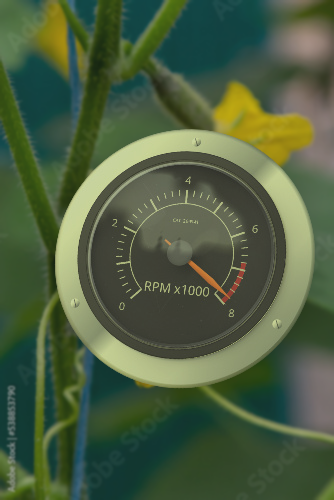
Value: 7800; rpm
